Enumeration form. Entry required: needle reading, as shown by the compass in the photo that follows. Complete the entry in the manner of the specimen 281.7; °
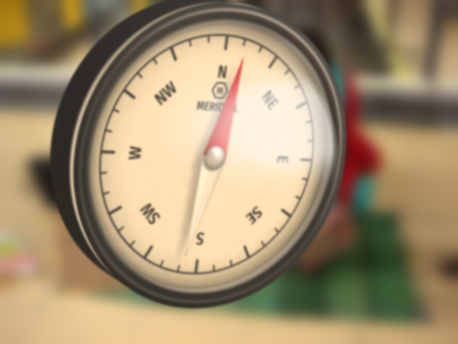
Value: 10; °
